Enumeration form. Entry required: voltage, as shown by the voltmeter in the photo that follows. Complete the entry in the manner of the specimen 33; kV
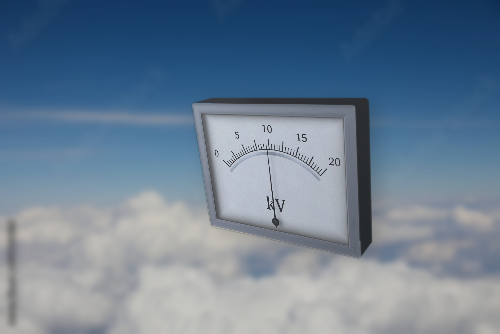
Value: 10; kV
